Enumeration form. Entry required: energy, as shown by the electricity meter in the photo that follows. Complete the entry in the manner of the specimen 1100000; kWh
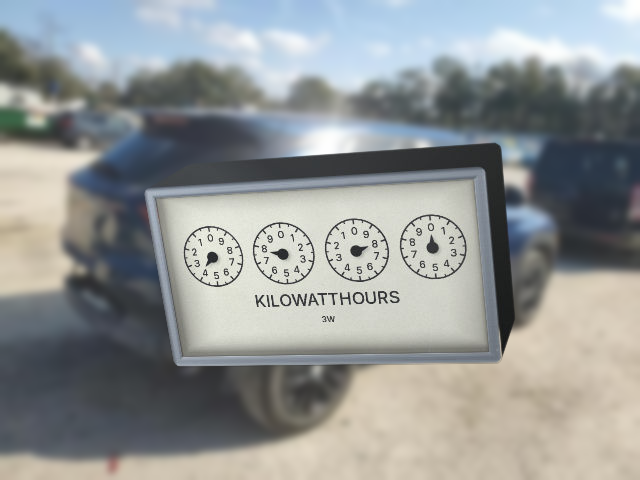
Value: 3780; kWh
